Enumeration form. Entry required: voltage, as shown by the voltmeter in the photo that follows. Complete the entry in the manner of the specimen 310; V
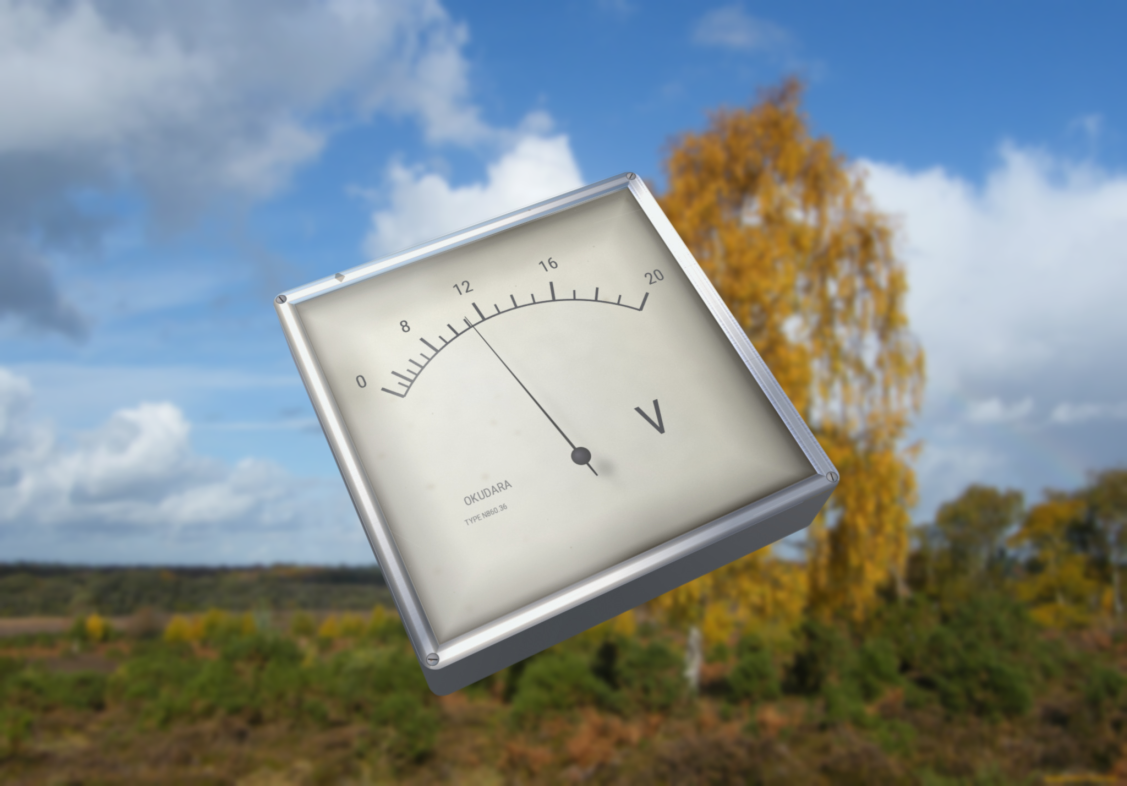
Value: 11; V
